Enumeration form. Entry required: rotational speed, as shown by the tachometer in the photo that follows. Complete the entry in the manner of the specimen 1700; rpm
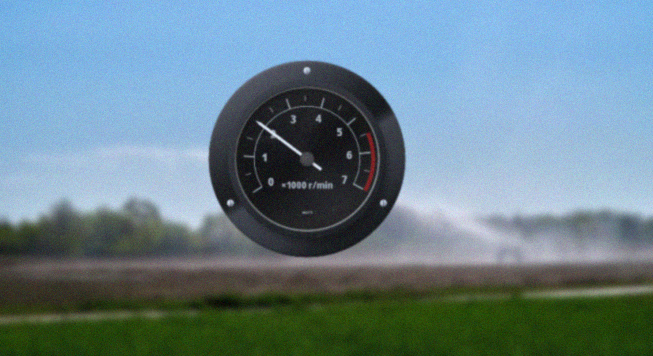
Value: 2000; rpm
